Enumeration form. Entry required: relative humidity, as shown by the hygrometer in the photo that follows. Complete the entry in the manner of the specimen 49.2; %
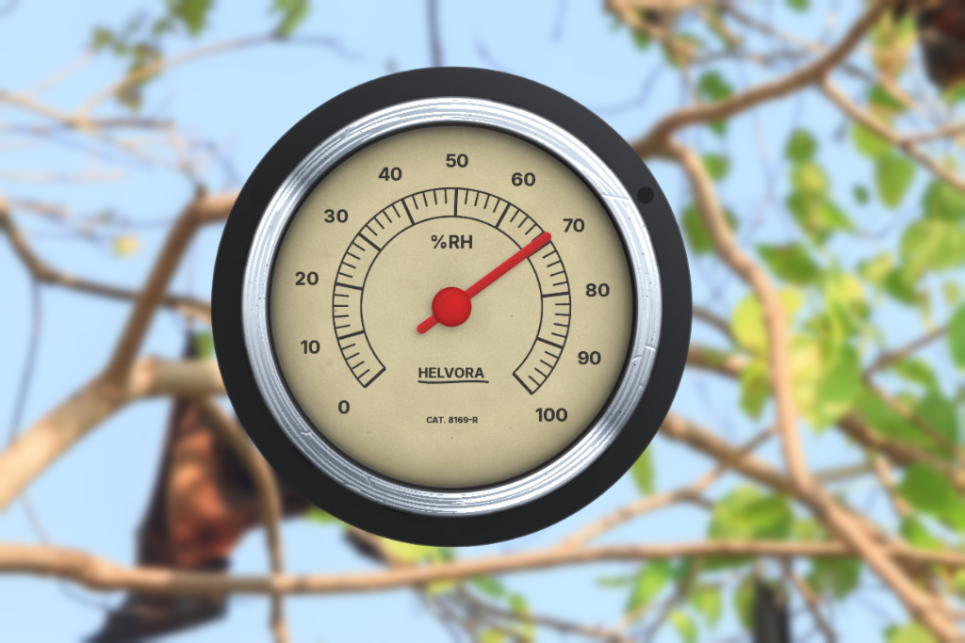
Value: 69; %
